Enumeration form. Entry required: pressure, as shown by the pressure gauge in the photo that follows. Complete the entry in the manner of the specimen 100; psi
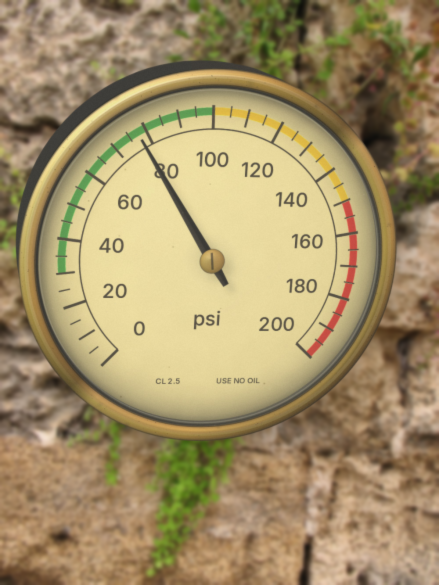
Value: 77.5; psi
